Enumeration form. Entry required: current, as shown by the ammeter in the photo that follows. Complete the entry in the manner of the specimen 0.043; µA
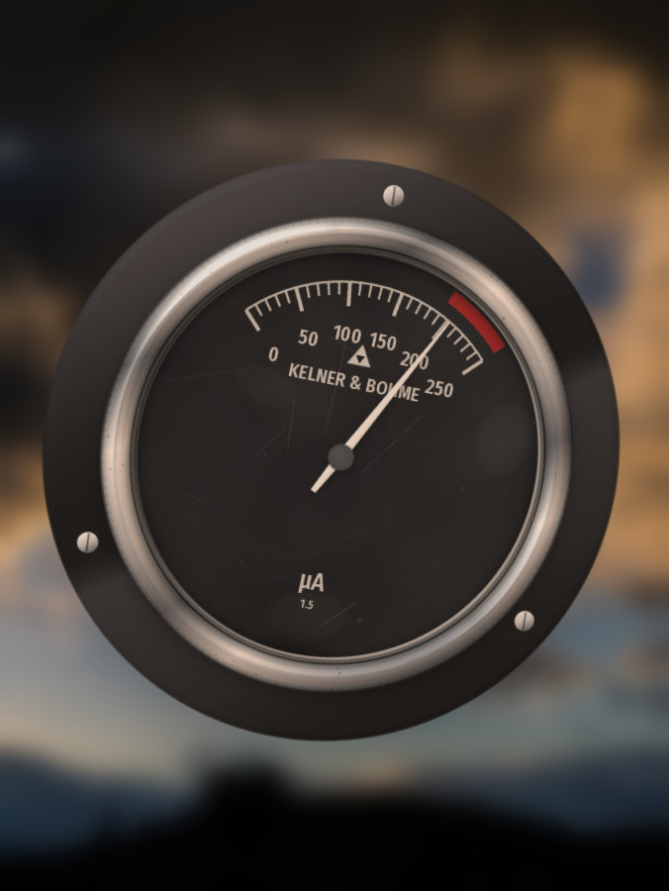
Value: 200; µA
